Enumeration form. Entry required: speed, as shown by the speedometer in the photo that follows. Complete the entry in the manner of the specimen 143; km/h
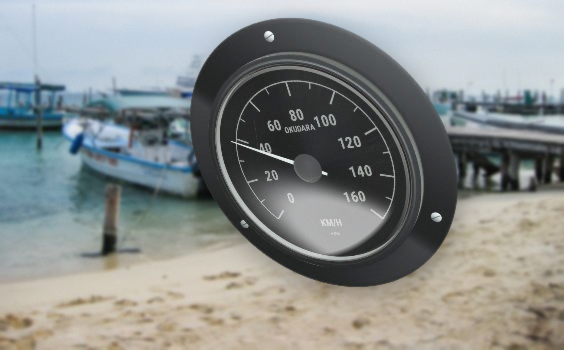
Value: 40; km/h
